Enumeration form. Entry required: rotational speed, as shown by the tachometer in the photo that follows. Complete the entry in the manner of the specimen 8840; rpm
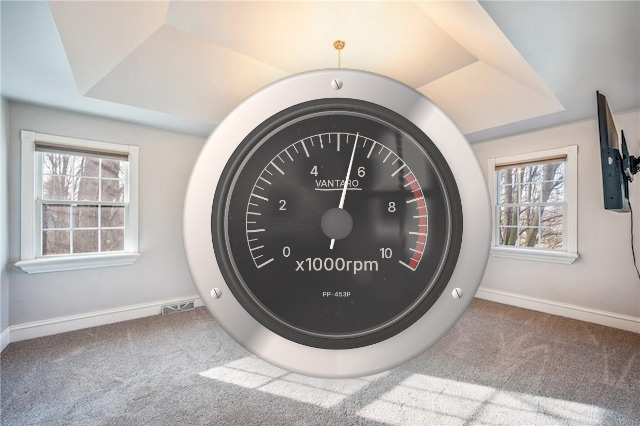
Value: 5500; rpm
